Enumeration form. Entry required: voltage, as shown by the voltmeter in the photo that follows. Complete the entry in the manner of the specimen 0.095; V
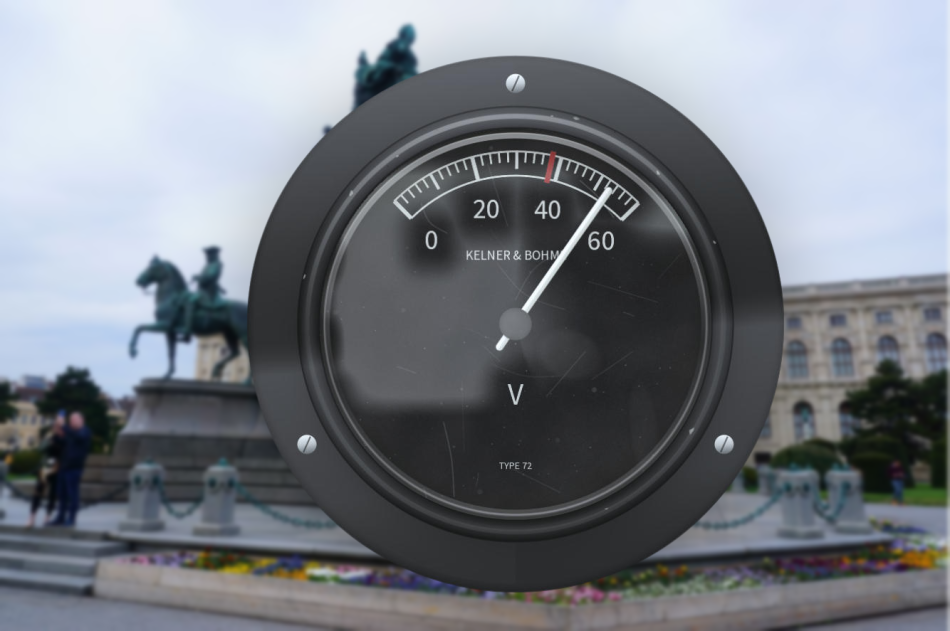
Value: 53; V
